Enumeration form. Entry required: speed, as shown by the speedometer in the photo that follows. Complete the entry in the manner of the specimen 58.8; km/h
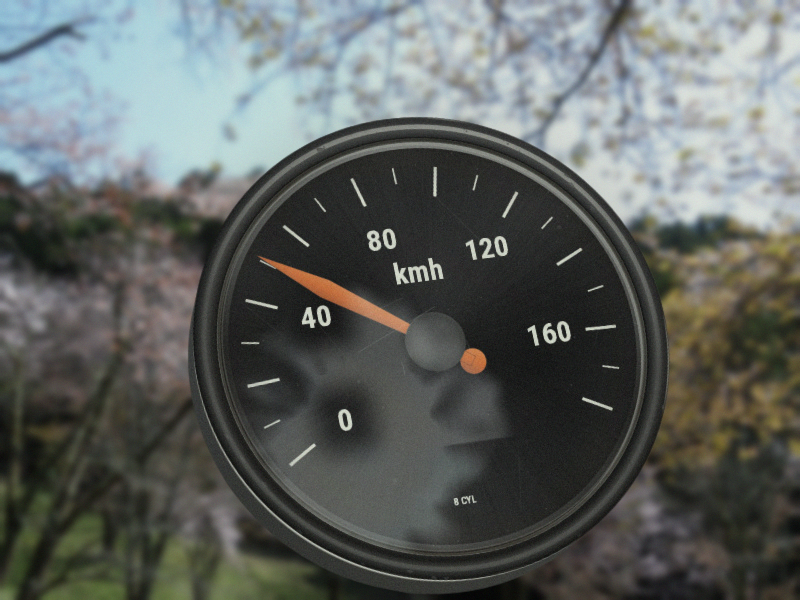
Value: 50; km/h
